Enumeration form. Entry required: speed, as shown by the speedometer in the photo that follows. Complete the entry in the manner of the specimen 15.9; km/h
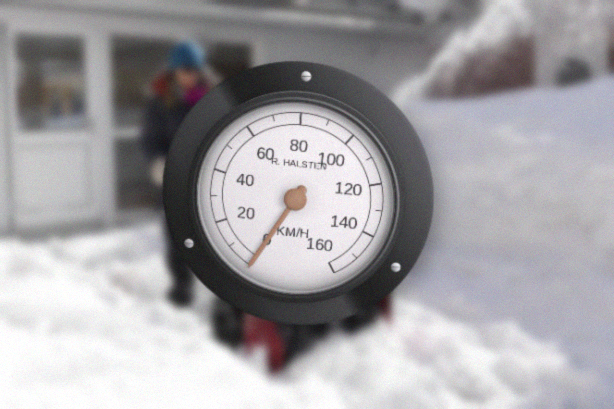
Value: 0; km/h
